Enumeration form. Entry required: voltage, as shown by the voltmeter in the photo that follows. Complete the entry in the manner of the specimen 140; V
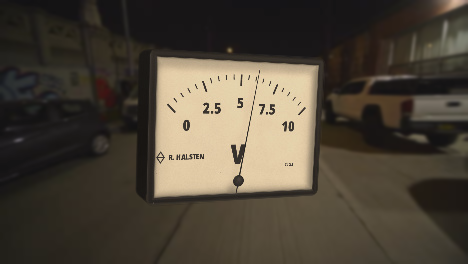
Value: 6; V
